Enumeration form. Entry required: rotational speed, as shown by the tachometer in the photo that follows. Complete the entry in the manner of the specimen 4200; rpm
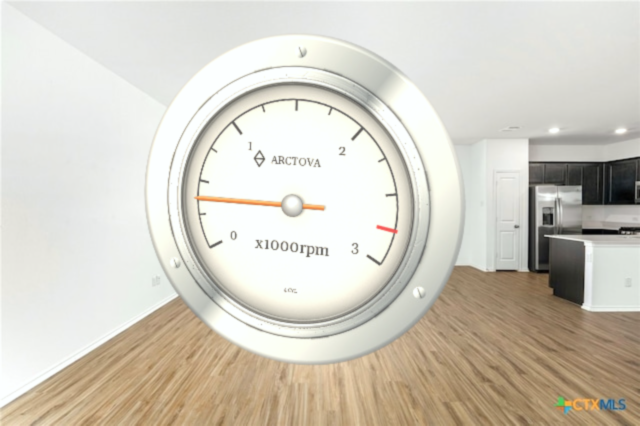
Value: 375; rpm
